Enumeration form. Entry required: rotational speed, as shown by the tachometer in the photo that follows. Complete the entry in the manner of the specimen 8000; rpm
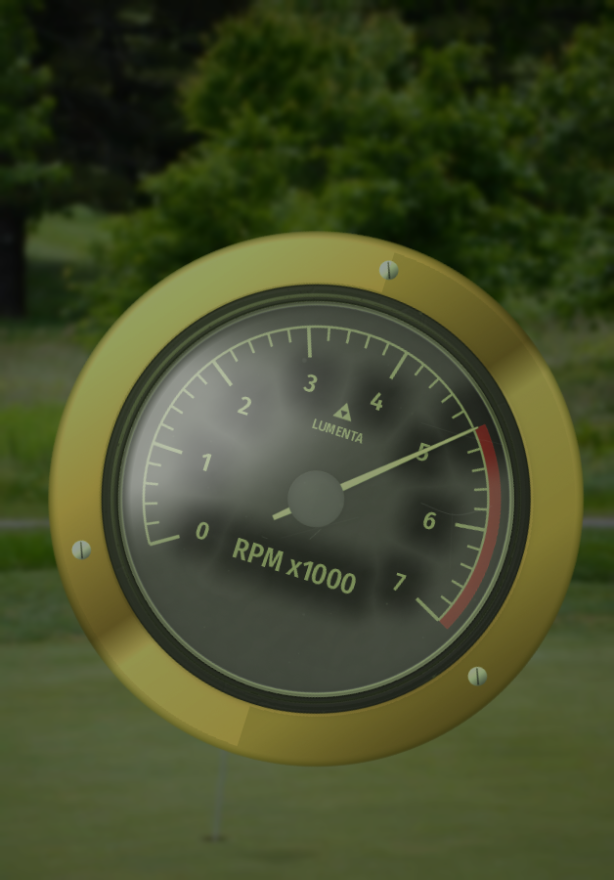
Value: 5000; rpm
